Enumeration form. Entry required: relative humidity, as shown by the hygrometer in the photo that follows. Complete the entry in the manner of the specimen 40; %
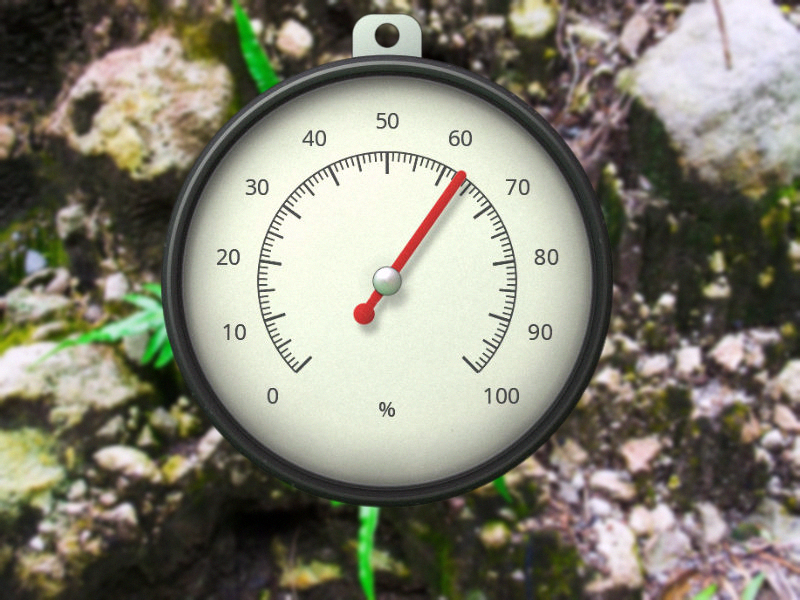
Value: 63; %
